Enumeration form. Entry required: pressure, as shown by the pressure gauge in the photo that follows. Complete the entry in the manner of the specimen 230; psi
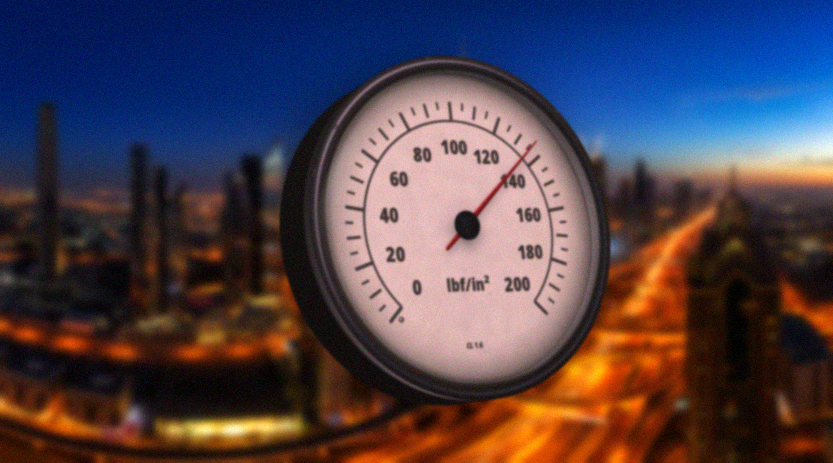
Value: 135; psi
